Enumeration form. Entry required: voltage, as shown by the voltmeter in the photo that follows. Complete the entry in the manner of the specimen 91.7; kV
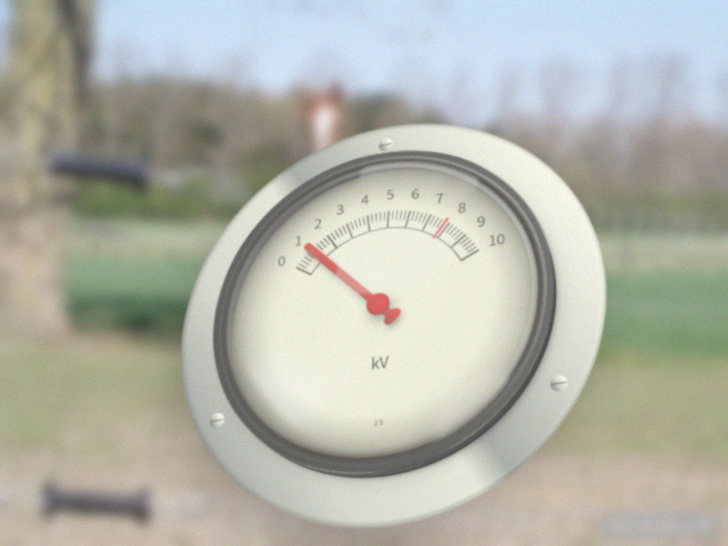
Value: 1; kV
